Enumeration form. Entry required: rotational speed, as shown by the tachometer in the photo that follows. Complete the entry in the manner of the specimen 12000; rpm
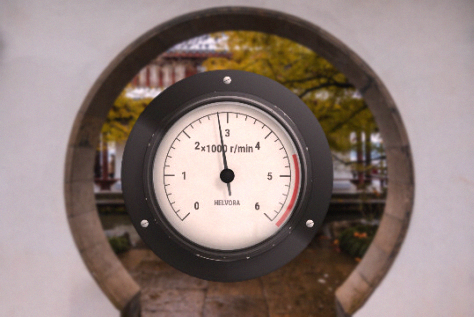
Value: 2800; rpm
